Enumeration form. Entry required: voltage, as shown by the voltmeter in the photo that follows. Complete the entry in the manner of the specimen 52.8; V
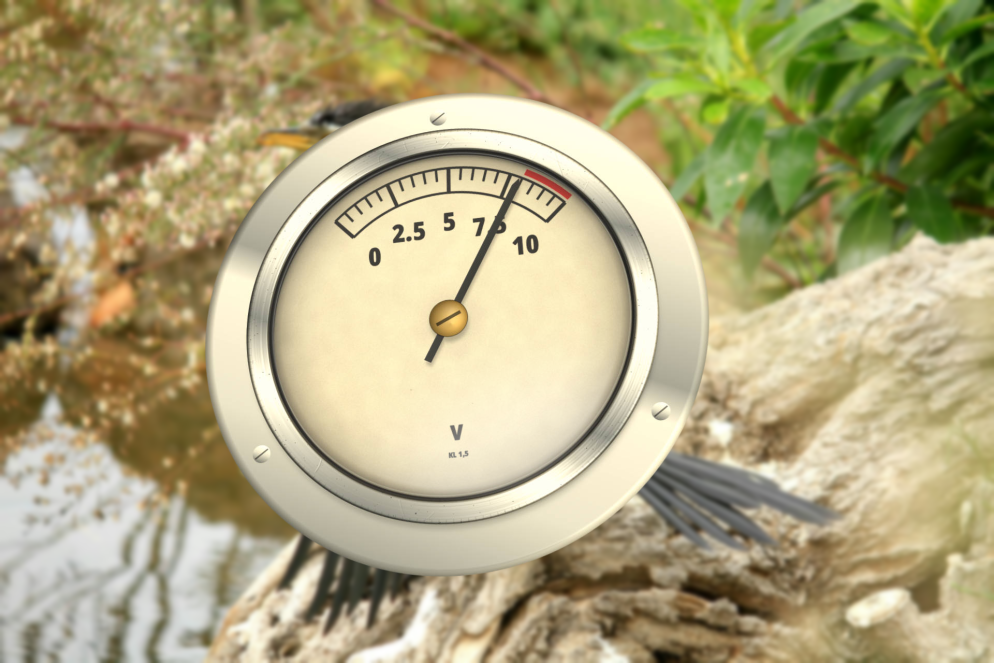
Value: 8; V
